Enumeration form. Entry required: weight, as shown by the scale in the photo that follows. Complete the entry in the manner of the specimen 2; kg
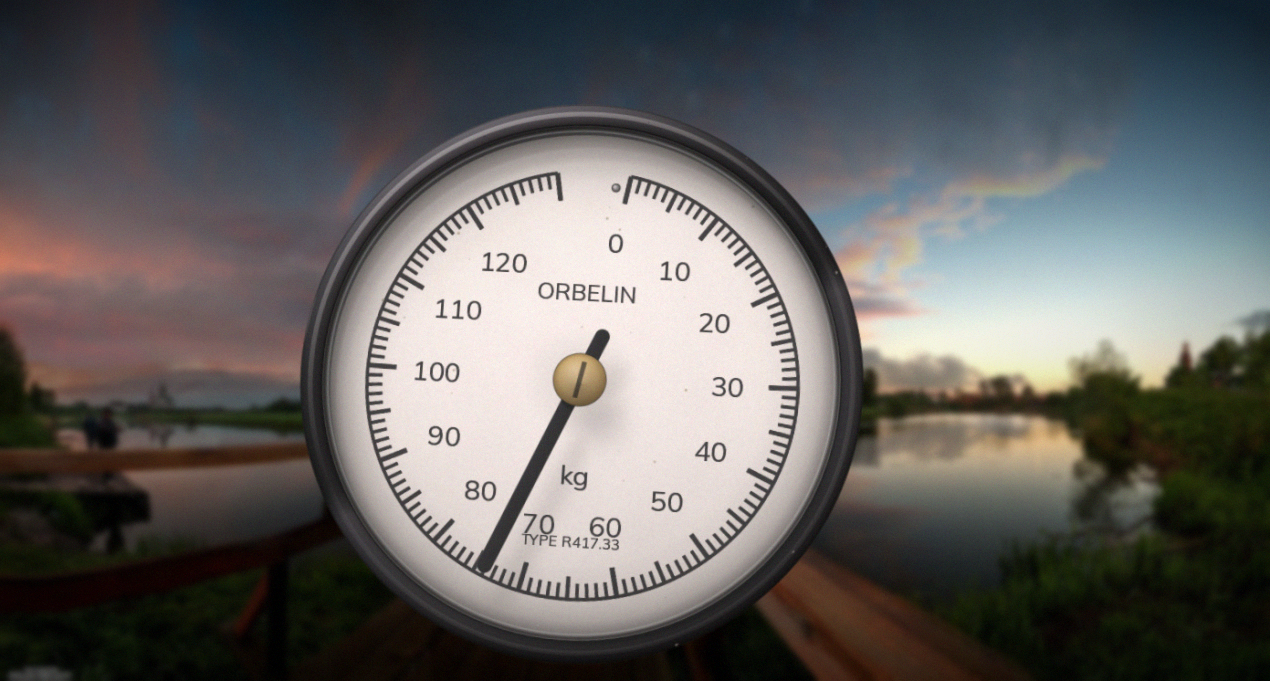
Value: 74; kg
